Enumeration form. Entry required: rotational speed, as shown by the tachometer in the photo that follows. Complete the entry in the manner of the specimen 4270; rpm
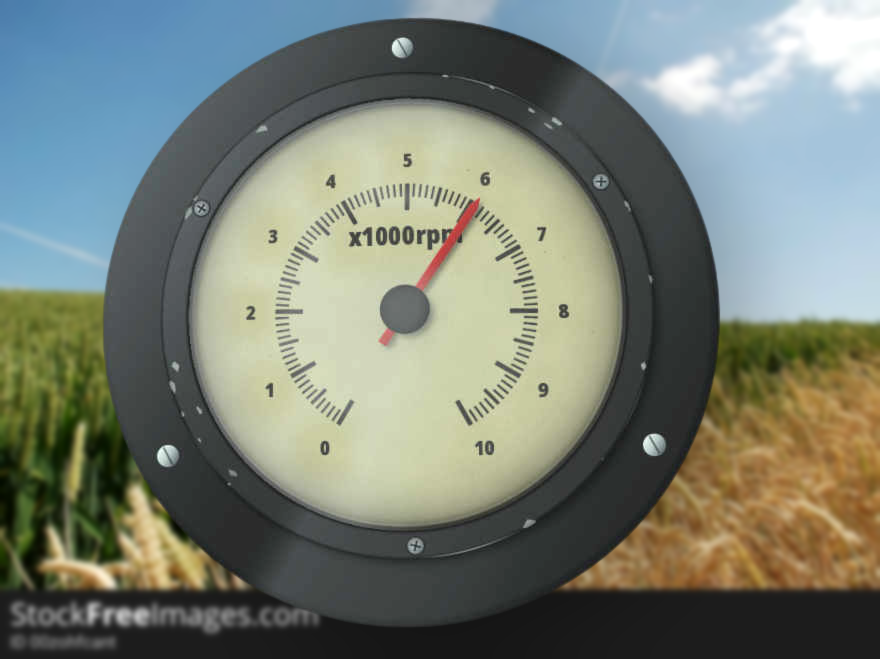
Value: 6100; rpm
